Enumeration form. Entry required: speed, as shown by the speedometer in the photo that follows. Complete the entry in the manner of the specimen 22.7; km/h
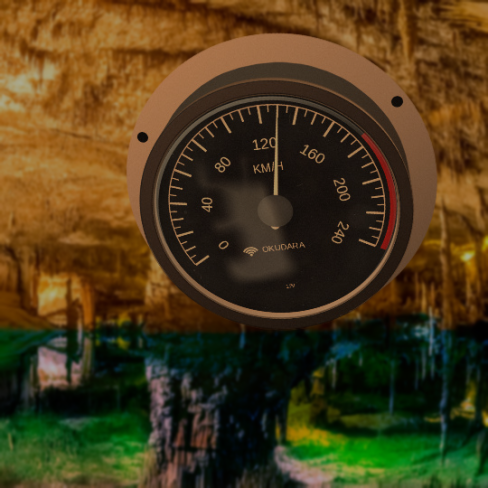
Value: 130; km/h
